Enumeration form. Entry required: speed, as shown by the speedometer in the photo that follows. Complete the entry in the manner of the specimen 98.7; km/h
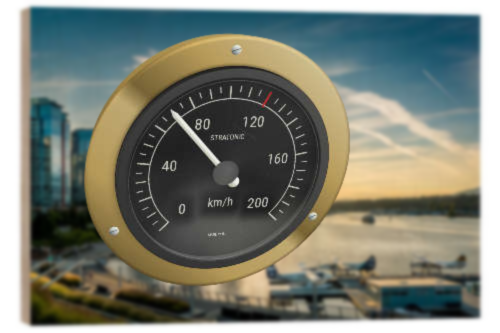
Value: 70; km/h
